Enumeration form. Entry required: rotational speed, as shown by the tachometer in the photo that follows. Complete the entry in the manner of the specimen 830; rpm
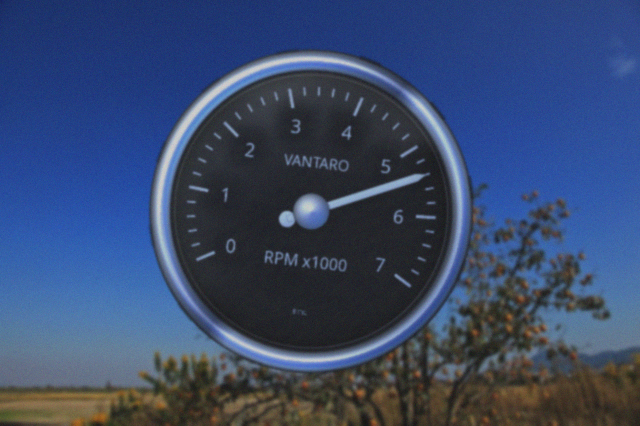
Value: 5400; rpm
